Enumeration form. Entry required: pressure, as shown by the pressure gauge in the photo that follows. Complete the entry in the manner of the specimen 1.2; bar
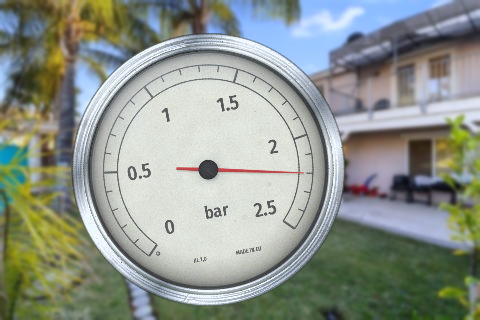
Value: 2.2; bar
